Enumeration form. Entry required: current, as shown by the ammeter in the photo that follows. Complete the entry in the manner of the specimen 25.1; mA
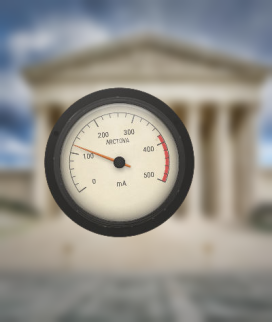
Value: 120; mA
